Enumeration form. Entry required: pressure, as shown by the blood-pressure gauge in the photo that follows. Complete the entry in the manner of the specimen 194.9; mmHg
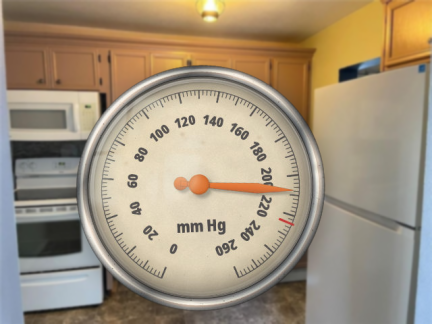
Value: 208; mmHg
